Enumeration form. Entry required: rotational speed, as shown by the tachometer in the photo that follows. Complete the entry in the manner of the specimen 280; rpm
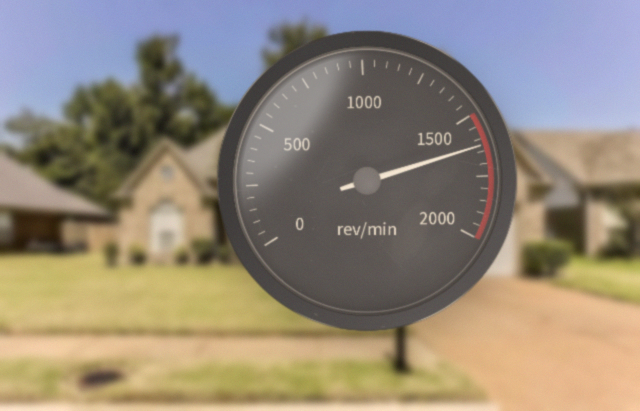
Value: 1625; rpm
